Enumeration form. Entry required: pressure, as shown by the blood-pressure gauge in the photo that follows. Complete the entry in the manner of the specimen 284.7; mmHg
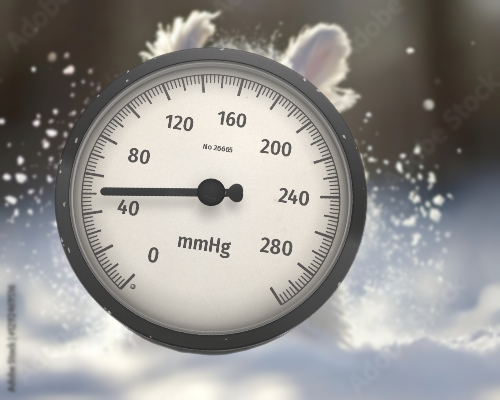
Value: 50; mmHg
